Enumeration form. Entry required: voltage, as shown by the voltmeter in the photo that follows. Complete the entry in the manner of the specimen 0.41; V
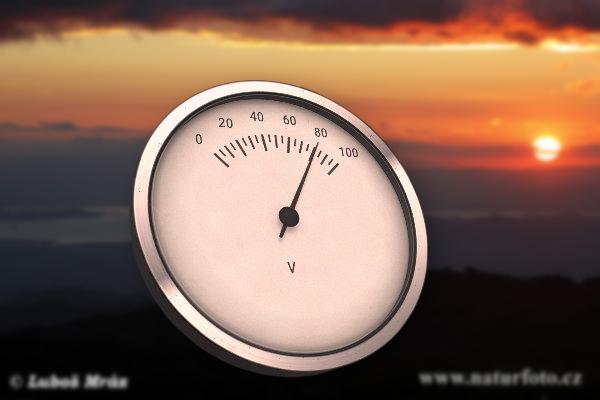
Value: 80; V
